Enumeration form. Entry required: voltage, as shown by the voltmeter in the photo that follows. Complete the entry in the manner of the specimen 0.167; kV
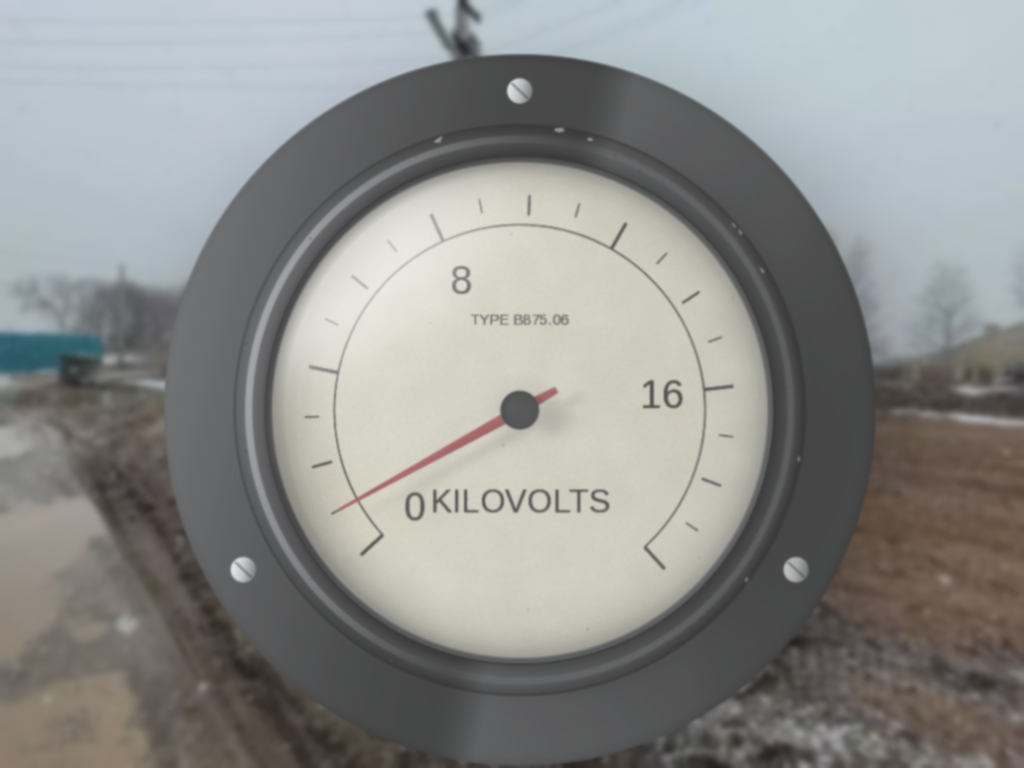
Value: 1; kV
